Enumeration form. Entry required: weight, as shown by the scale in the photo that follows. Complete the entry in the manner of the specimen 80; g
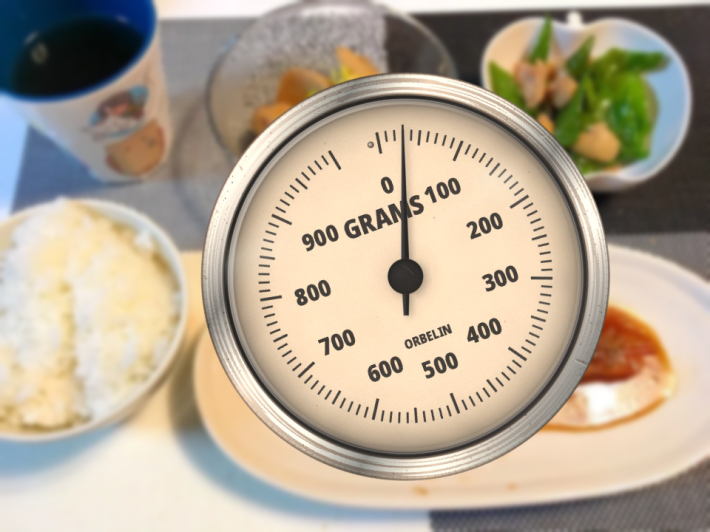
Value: 30; g
